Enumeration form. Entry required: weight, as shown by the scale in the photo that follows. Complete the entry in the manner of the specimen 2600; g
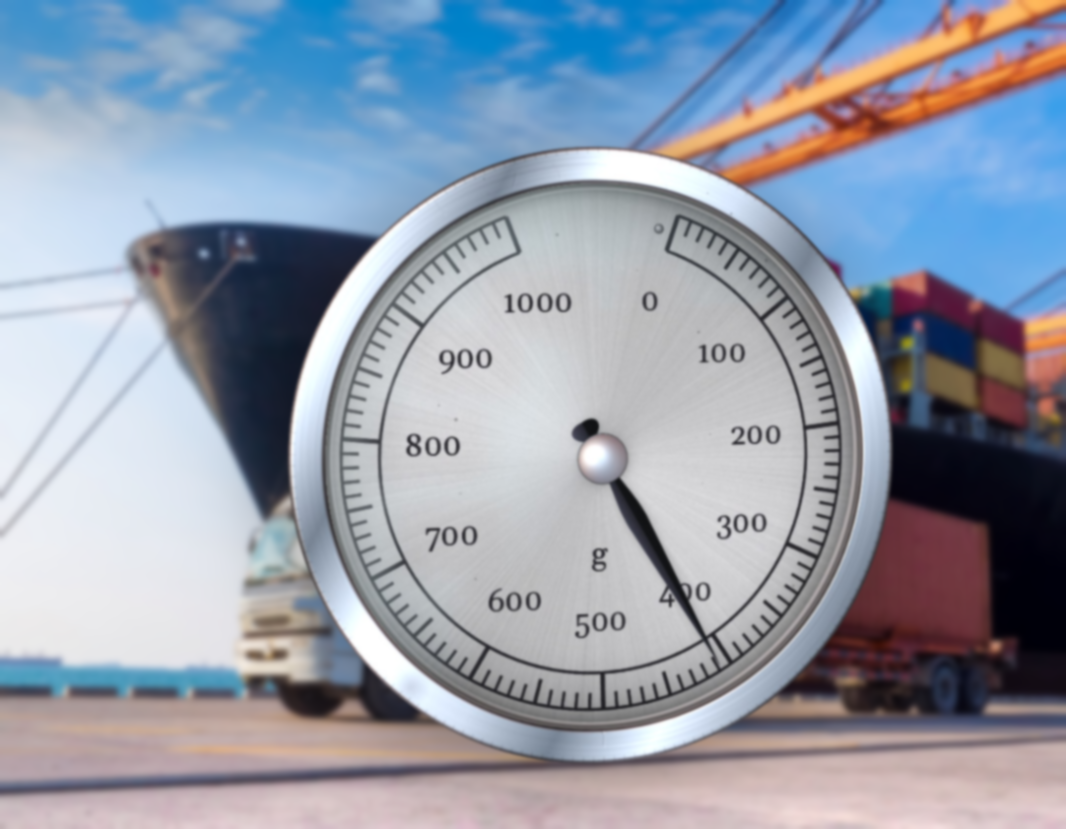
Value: 410; g
